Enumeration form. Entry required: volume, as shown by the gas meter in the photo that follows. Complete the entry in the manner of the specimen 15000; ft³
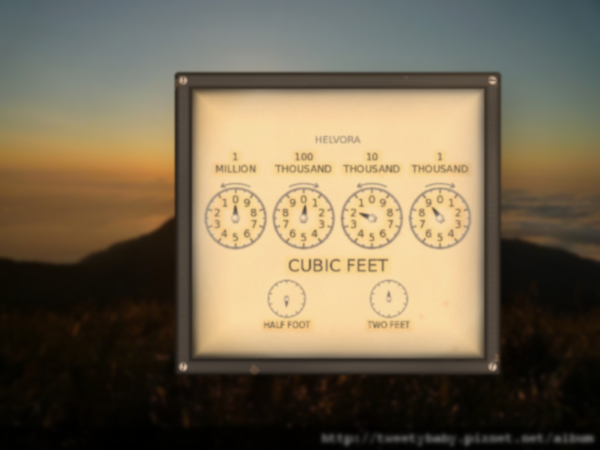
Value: 1900; ft³
